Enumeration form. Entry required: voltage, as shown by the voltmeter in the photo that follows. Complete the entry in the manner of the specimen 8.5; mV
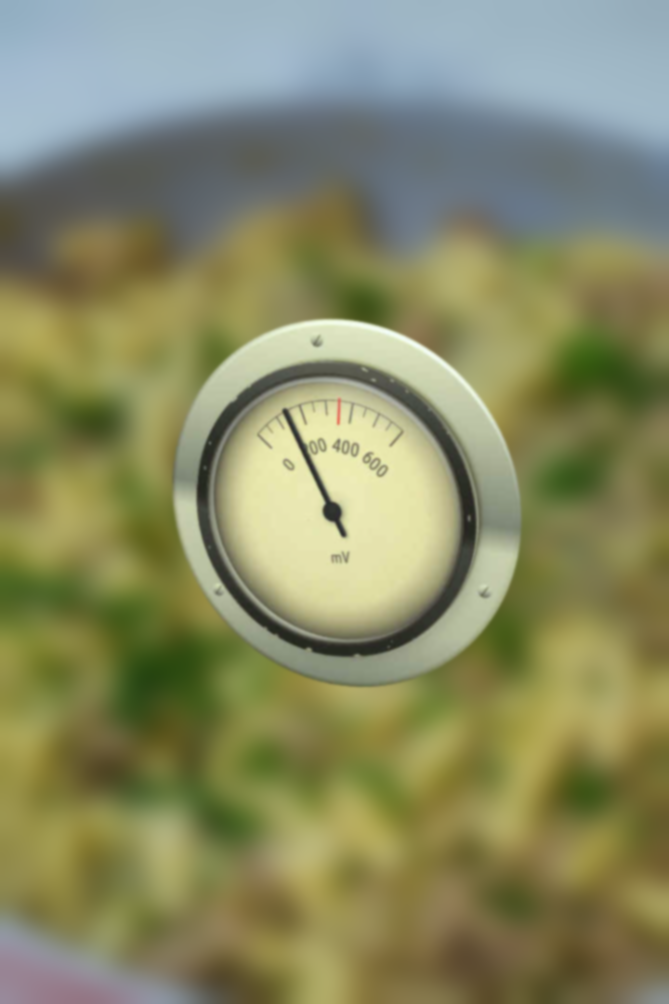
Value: 150; mV
